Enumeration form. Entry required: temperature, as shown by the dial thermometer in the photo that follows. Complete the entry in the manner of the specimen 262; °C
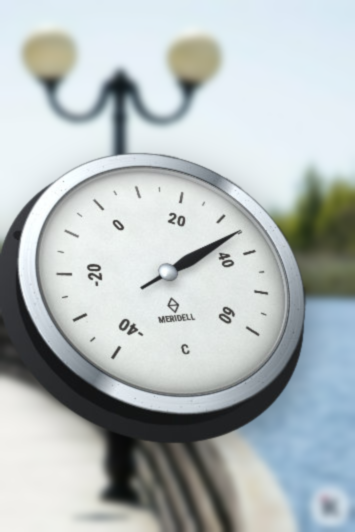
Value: 35; °C
